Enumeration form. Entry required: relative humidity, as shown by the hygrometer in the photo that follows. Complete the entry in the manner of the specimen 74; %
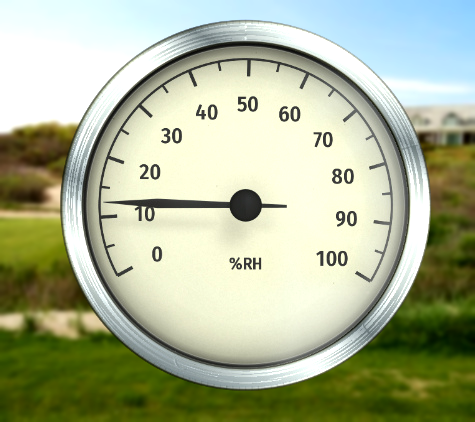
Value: 12.5; %
